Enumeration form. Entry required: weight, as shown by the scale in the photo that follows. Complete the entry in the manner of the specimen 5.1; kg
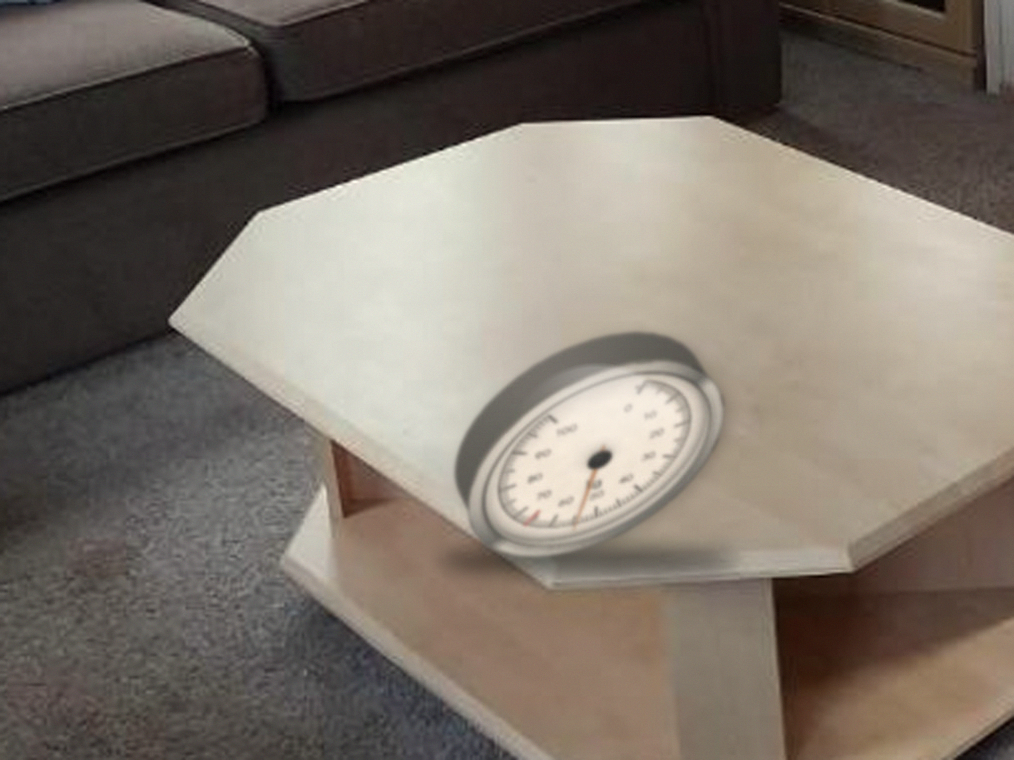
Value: 55; kg
